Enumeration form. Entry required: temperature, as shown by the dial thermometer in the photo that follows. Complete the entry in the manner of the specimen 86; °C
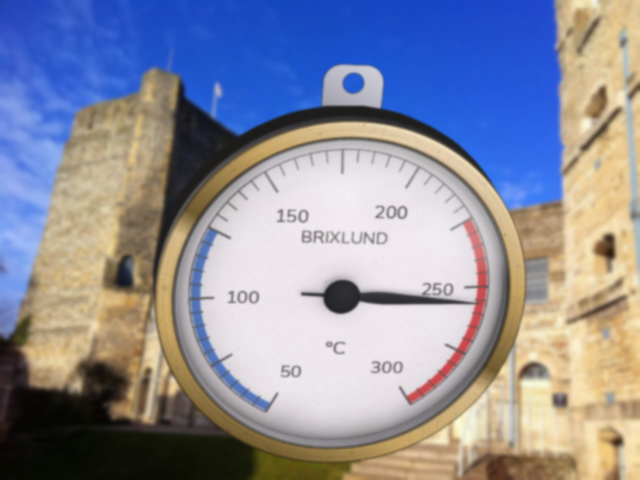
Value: 255; °C
